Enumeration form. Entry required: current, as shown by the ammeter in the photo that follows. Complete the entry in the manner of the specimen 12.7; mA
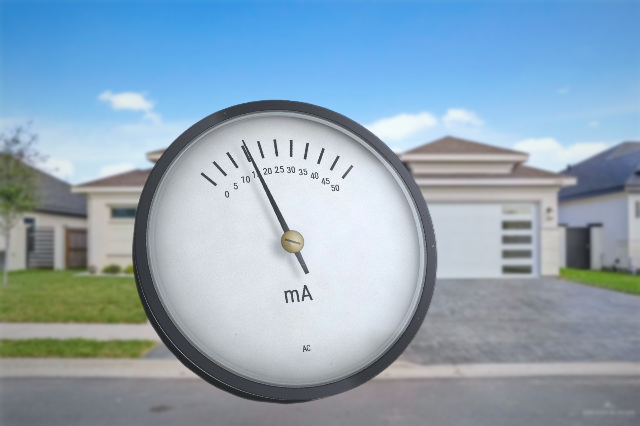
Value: 15; mA
